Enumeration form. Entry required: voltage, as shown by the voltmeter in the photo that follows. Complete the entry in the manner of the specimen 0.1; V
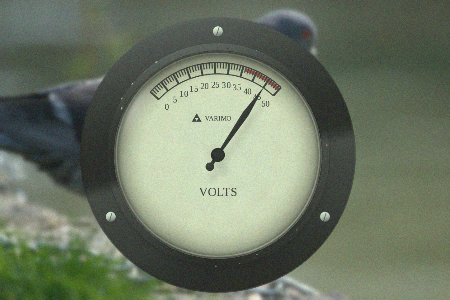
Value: 45; V
